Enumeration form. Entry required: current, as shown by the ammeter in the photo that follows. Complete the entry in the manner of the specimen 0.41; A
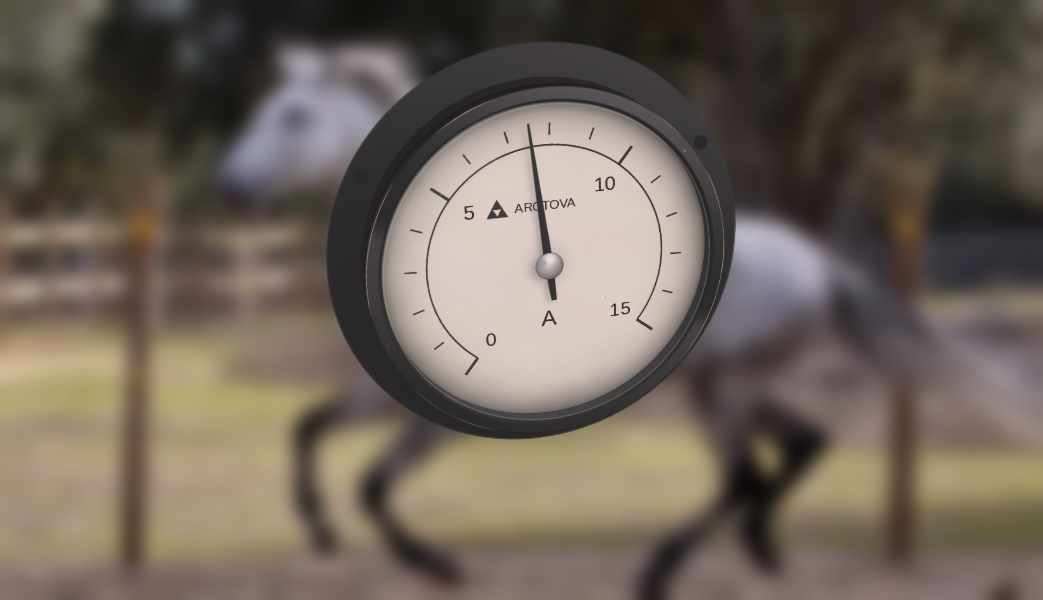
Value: 7.5; A
